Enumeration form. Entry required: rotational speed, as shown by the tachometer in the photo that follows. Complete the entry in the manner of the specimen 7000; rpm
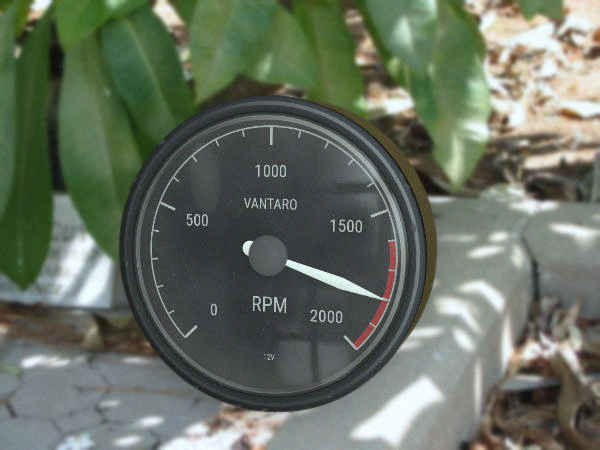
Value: 1800; rpm
